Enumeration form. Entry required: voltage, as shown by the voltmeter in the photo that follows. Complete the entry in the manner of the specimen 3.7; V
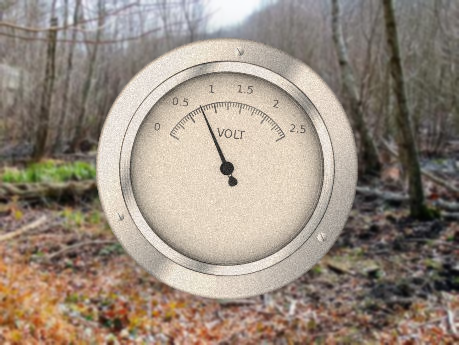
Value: 0.75; V
